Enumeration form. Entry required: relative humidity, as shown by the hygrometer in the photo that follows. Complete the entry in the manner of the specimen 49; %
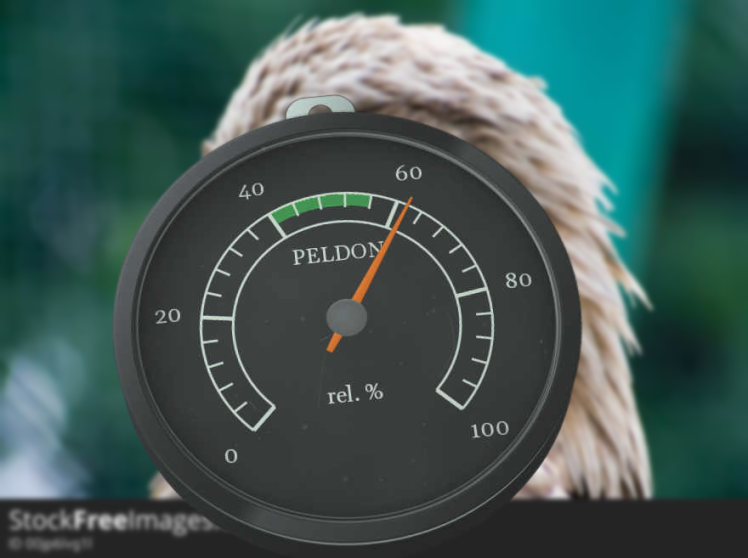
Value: 62; %
